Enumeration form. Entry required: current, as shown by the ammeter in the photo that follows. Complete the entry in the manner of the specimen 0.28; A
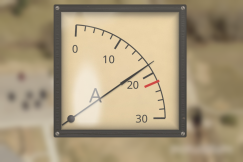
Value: 18; A
